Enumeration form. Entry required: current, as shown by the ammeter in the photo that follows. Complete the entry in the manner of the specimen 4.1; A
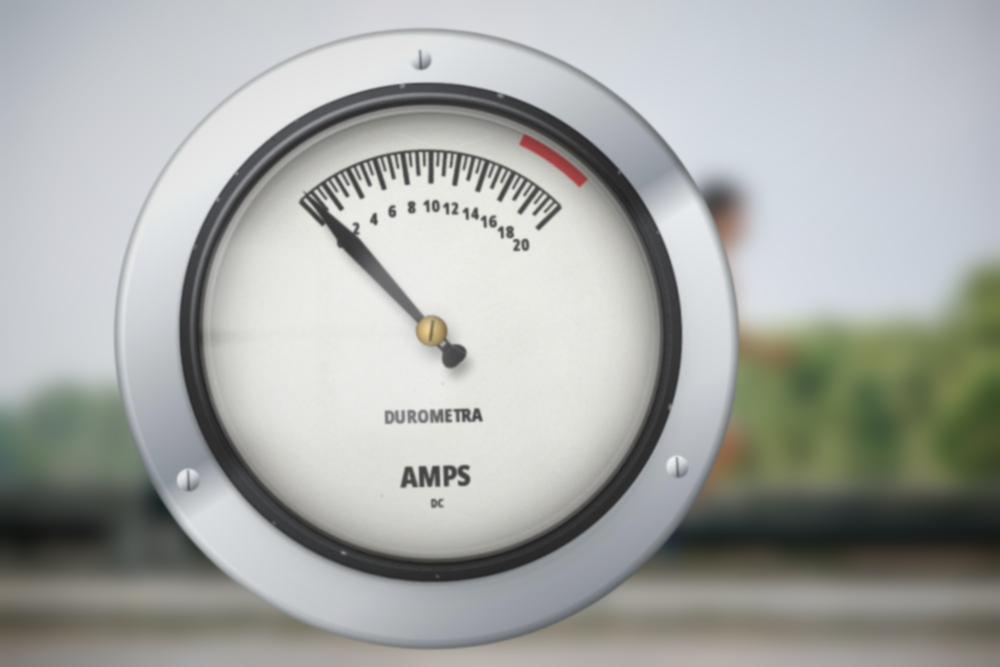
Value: 0.5; A
